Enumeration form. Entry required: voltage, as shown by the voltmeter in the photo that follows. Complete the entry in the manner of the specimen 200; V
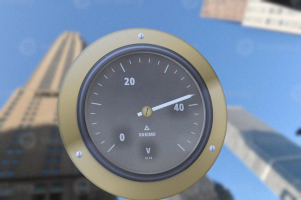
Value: 38; V
